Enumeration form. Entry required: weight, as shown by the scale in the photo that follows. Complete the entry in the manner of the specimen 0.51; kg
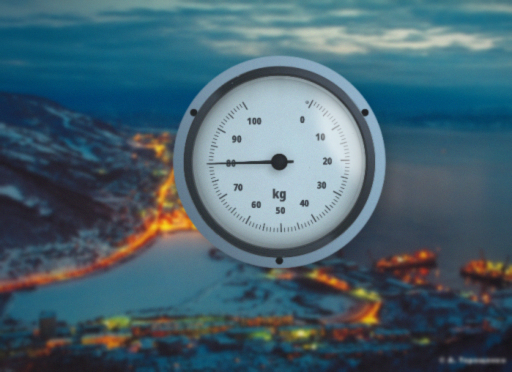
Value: 80; kg
